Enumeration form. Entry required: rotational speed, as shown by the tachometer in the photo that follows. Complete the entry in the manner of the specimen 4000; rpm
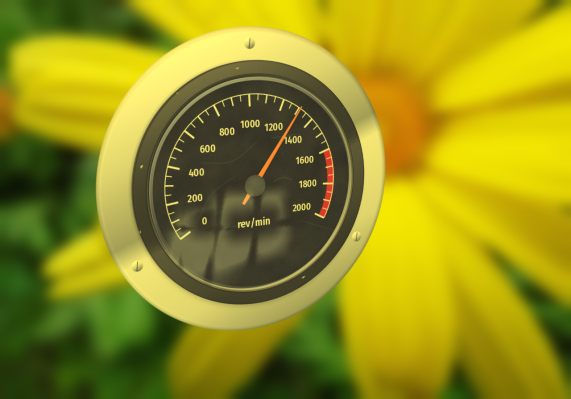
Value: 1300; rpm
